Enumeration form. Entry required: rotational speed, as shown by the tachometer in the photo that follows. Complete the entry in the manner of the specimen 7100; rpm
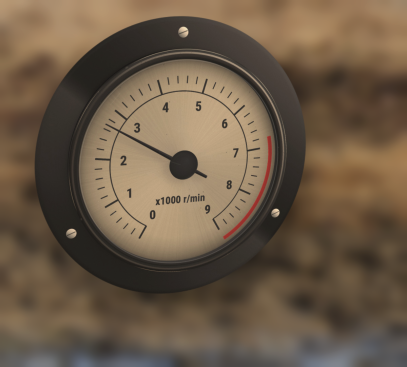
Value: 2700; rpm
